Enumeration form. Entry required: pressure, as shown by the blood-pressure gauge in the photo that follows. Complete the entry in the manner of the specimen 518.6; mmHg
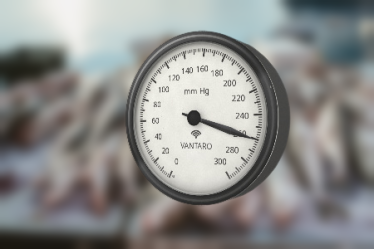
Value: 260; mmHg
